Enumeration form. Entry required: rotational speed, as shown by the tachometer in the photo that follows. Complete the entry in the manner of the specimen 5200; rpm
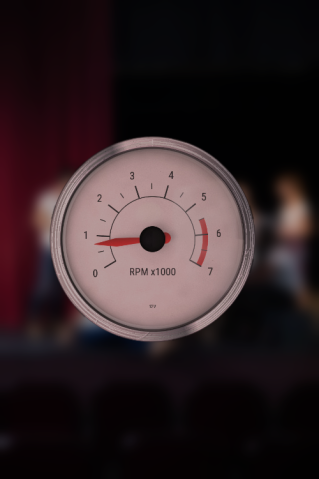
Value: 750; rpm
